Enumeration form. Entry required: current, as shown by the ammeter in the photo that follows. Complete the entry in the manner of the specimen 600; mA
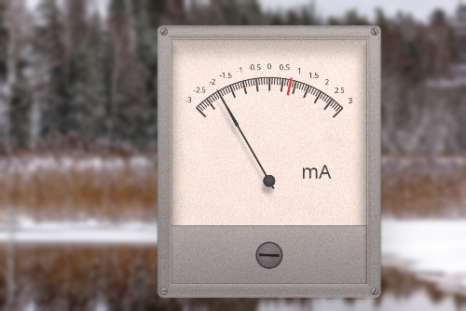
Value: -2; mA
